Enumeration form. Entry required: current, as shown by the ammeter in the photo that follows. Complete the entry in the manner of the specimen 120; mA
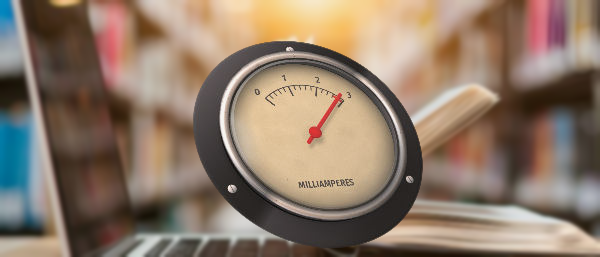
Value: 2.8; mA
